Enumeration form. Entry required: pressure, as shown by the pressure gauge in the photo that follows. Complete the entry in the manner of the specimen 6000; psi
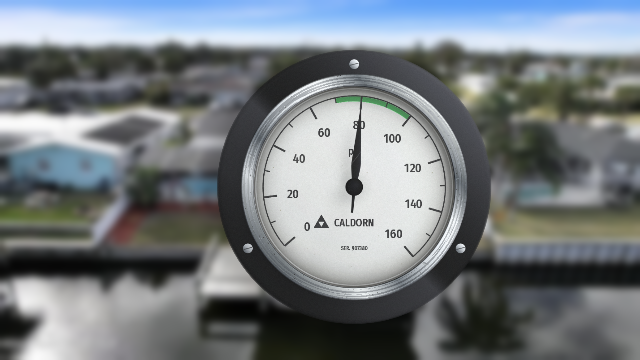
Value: 80; psi
